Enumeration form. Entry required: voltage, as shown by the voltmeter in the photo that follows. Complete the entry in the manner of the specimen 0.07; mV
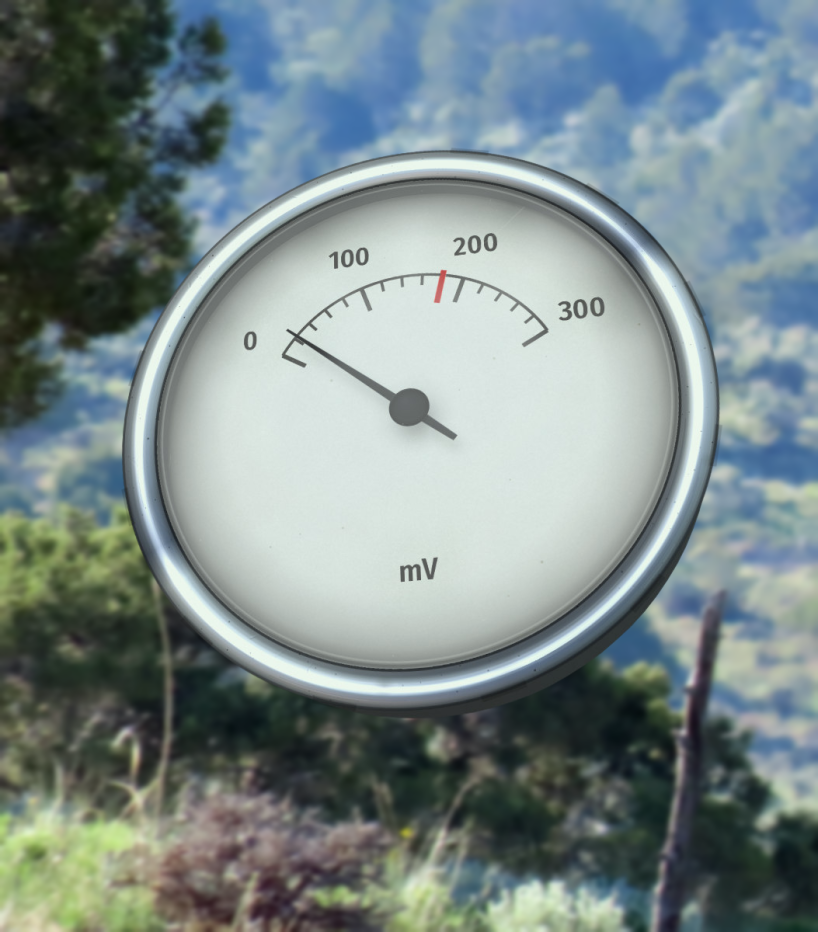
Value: 20; mV
